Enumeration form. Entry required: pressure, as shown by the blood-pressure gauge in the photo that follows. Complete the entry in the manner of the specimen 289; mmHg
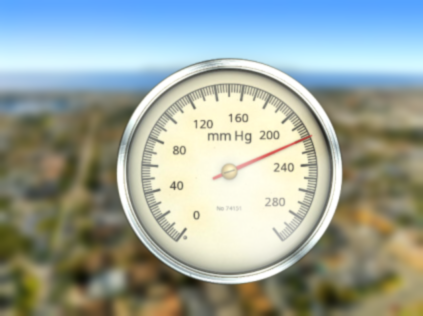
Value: 220; mmHg
